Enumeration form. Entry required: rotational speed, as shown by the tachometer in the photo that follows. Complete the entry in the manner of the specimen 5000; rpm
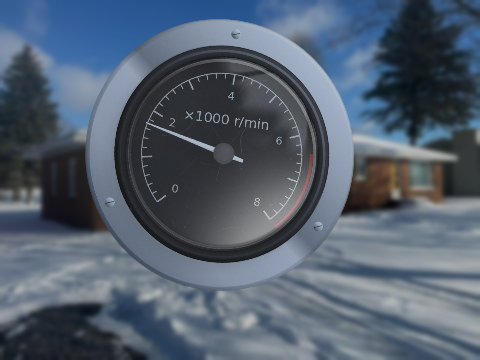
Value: 1700; rpm
